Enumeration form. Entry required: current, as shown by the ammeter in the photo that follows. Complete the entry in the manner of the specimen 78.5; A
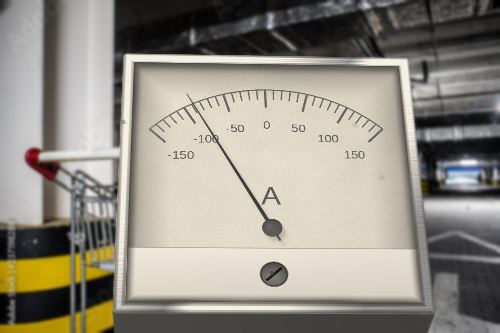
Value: -90; A
